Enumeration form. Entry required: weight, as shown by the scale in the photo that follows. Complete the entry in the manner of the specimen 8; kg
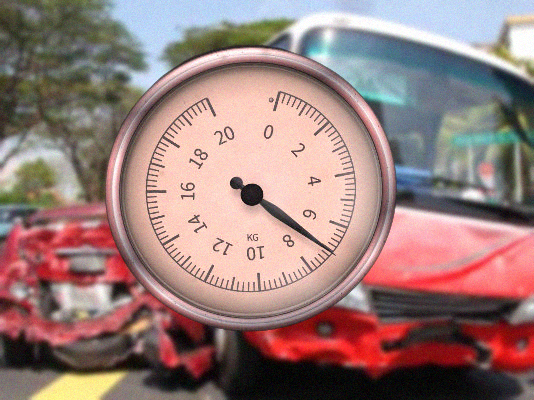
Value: 7; kg
